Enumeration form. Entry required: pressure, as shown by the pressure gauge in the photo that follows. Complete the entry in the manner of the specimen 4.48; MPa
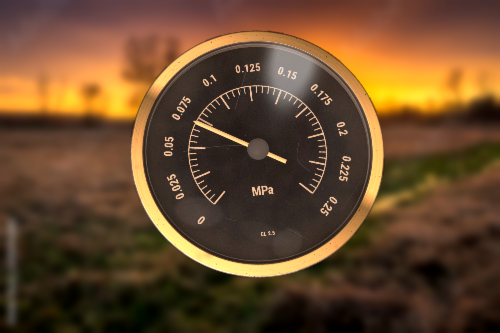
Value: 0.07; MPa
